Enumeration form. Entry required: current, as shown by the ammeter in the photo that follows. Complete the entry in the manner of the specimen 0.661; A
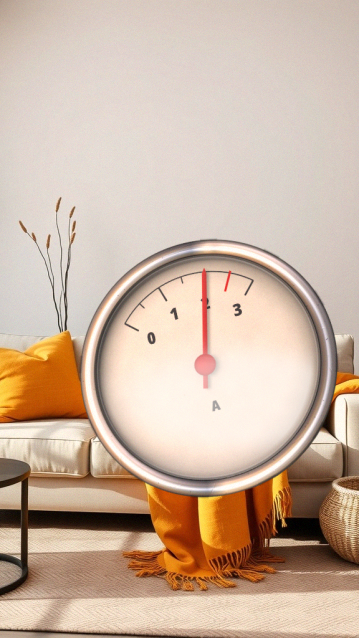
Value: 2; A
